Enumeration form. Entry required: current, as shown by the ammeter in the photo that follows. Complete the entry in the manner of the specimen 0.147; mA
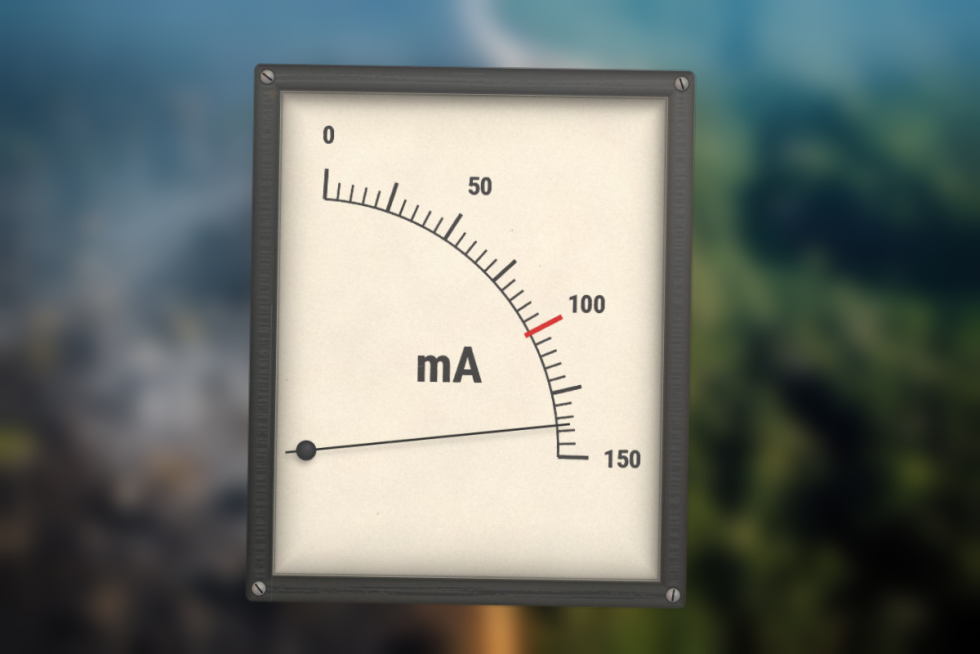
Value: 137.5; mA
